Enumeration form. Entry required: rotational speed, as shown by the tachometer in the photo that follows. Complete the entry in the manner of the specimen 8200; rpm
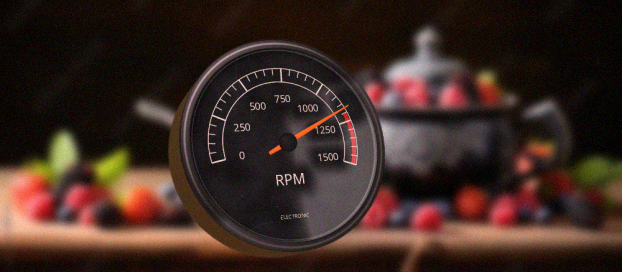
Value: 1175; rpm
